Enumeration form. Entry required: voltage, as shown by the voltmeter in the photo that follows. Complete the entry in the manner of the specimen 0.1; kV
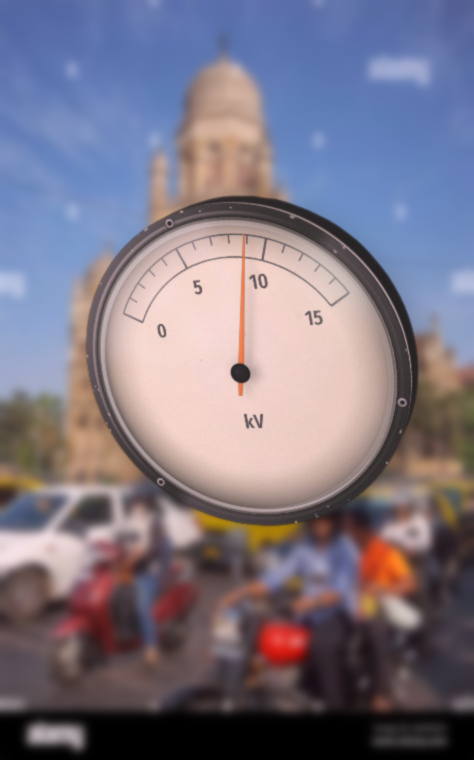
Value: 9; kV
